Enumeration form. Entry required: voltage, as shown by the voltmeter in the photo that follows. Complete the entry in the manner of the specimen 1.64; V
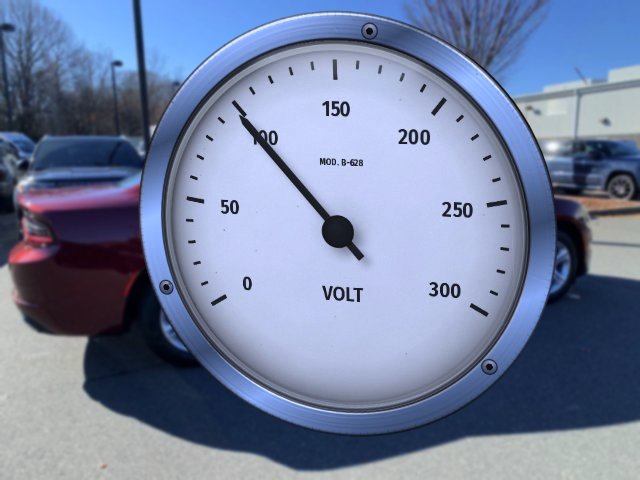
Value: 100; V
